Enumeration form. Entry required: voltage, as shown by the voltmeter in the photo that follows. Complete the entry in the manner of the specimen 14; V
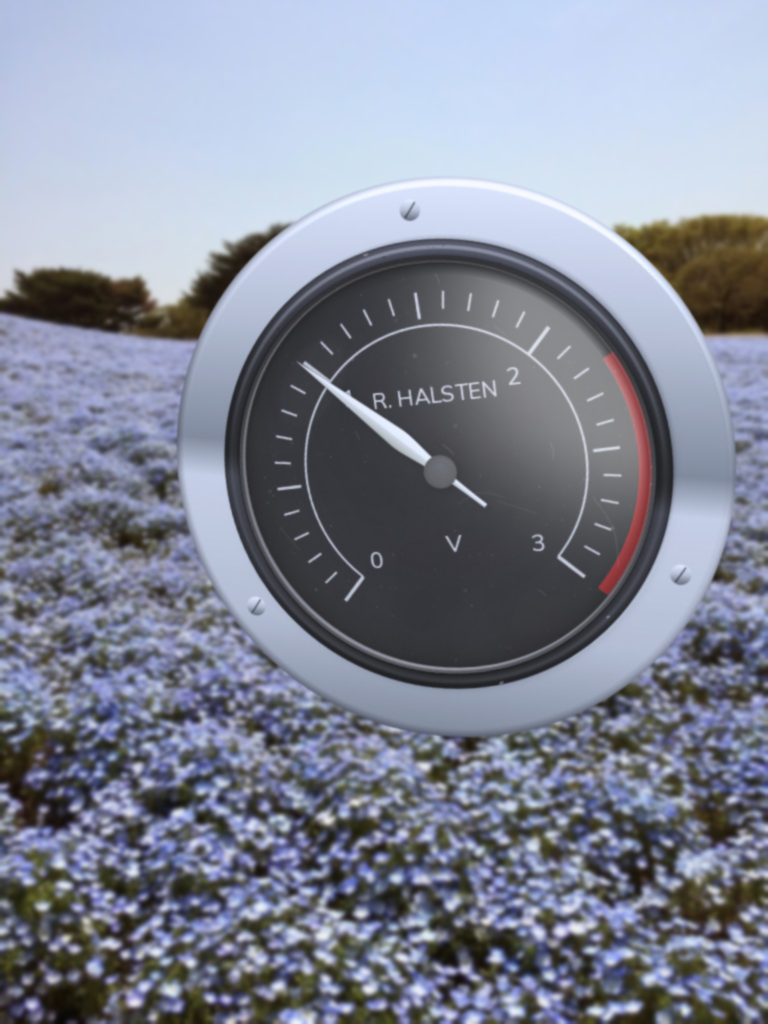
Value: 1; V
